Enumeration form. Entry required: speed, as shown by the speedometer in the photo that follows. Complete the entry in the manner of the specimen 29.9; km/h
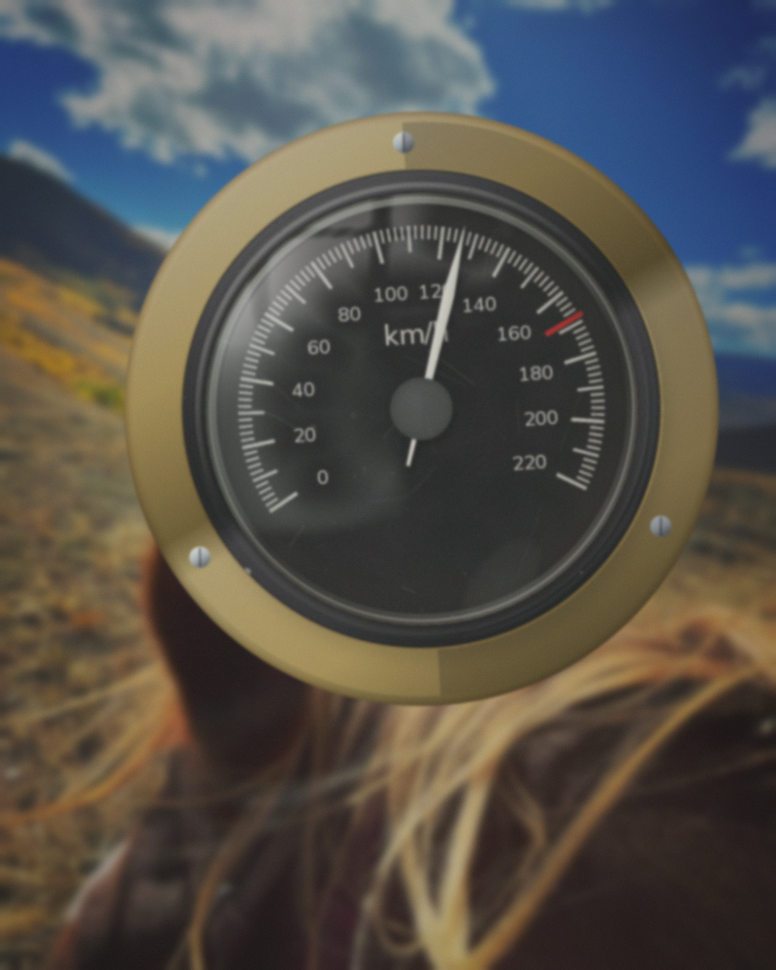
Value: 126; km/h
